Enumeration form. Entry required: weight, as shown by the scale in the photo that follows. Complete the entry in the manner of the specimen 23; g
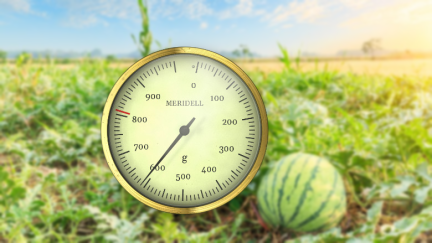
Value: 610; g
